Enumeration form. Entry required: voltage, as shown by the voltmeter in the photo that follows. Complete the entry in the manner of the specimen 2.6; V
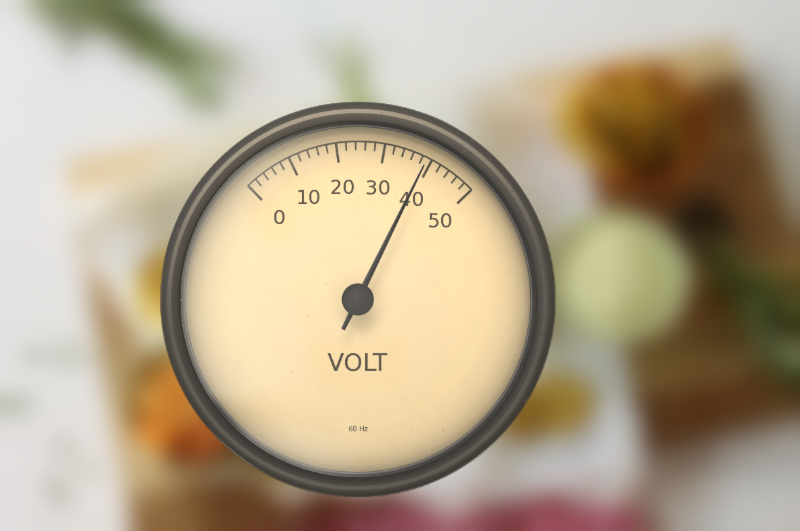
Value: 39; V
